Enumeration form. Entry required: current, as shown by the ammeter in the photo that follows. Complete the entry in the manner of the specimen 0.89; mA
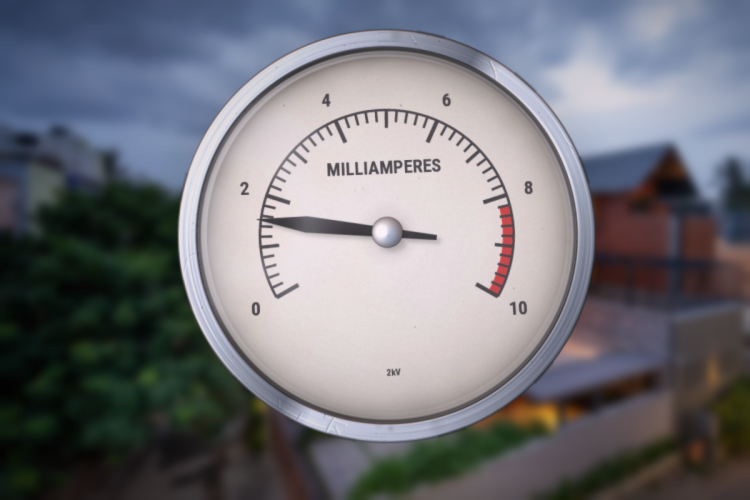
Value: 1.5; mA
